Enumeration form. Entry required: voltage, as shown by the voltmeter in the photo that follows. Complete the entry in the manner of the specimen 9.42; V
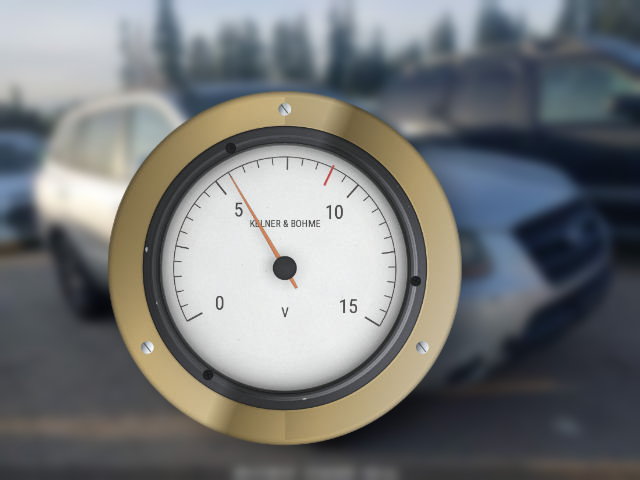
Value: 5.5; V
